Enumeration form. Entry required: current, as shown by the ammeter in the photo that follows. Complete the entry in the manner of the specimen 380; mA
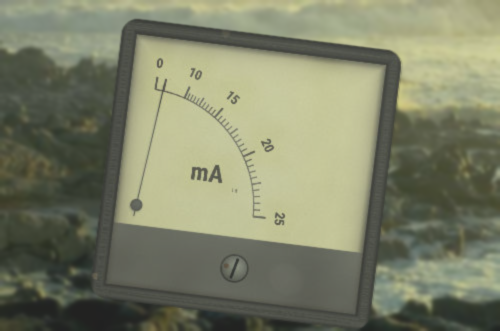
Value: 5; mA
